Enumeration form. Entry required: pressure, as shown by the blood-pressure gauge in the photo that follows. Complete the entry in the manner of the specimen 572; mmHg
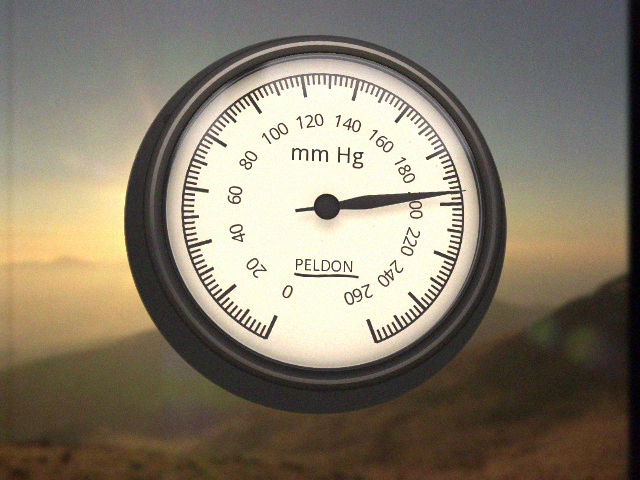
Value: 196; mmHg
